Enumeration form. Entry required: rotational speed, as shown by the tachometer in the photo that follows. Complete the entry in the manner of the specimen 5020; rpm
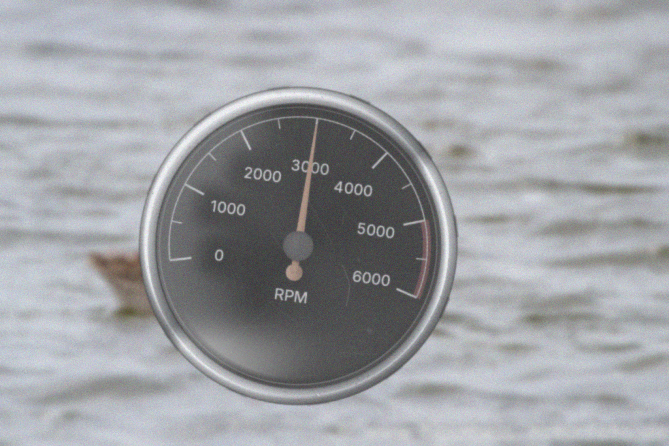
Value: 3000; rpm
